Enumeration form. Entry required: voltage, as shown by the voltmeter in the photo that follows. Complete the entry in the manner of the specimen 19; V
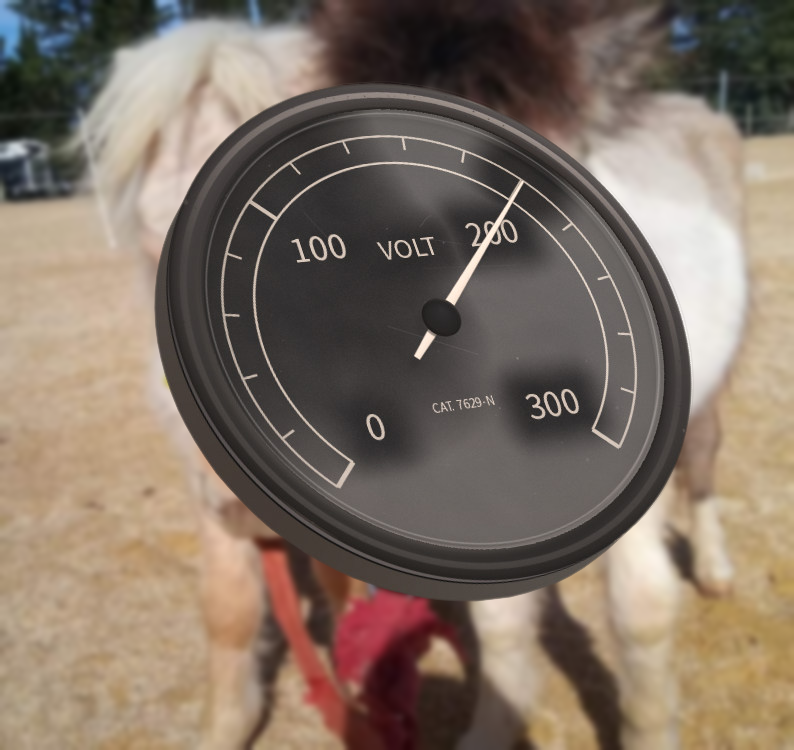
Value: 200; V
